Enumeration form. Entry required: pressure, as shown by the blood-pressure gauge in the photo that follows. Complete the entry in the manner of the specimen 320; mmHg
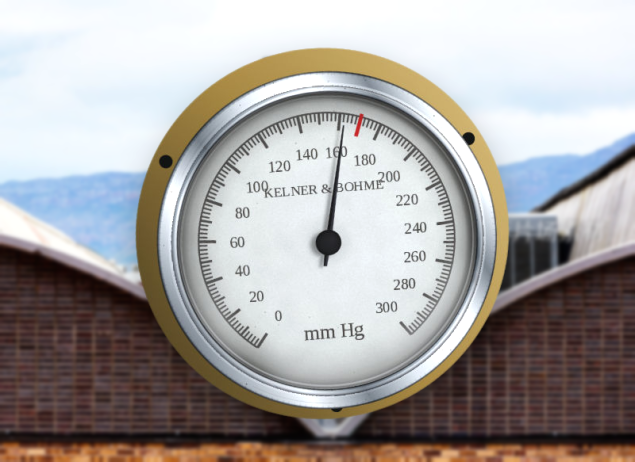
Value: 162; mmHg
